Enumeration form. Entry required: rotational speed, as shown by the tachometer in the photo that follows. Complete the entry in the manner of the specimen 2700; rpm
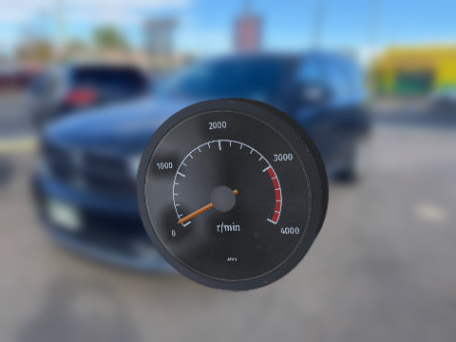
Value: 100; rpm
